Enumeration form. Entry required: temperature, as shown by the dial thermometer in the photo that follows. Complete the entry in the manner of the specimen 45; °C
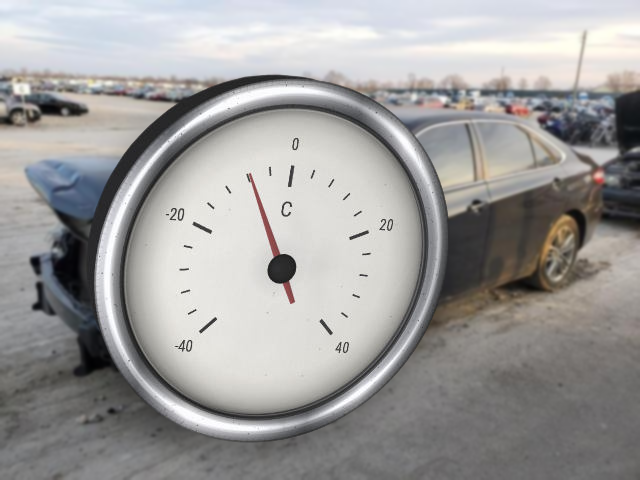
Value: -8; °C
